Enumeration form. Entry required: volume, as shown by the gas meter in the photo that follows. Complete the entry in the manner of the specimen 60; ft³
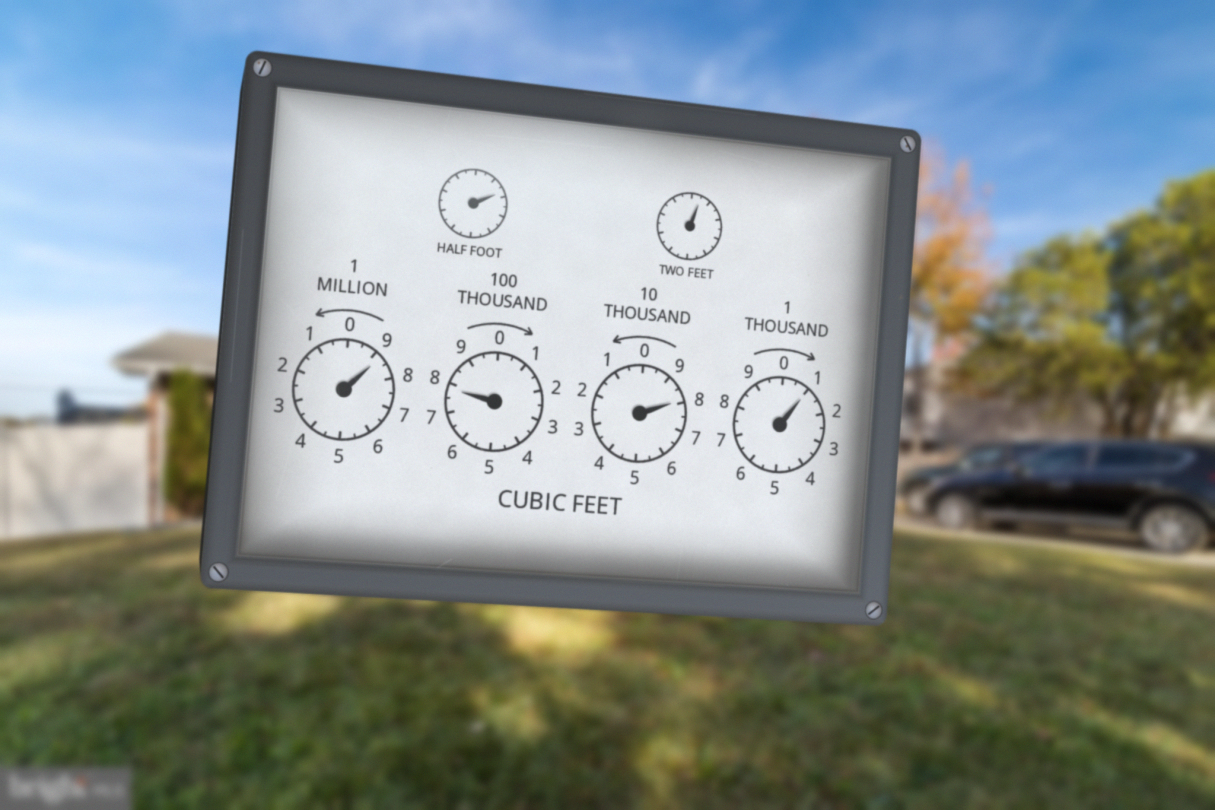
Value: 878100; ft³
